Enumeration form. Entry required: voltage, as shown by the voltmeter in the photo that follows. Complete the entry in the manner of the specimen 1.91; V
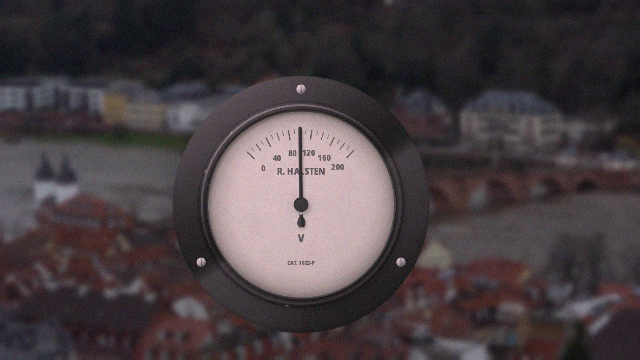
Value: 100; V
